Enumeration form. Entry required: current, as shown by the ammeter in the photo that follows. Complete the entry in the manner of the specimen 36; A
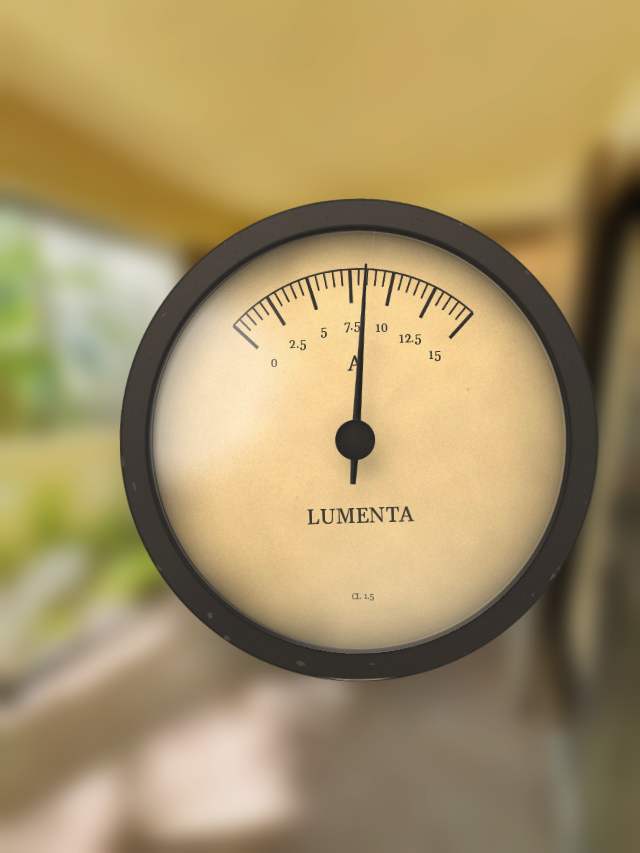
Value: 8.5; A
